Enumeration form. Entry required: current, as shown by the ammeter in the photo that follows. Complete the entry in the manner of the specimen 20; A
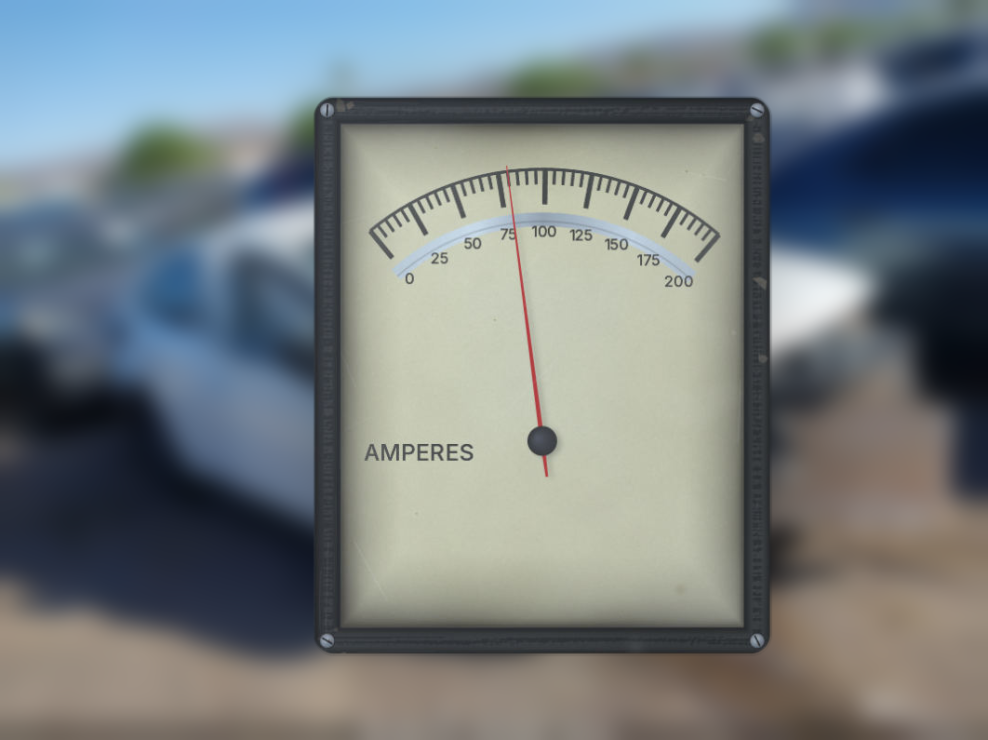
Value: 80; A
